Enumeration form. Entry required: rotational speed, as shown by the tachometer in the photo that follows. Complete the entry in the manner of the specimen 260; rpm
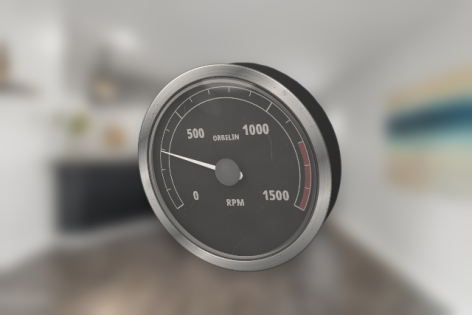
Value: 300; rpm
